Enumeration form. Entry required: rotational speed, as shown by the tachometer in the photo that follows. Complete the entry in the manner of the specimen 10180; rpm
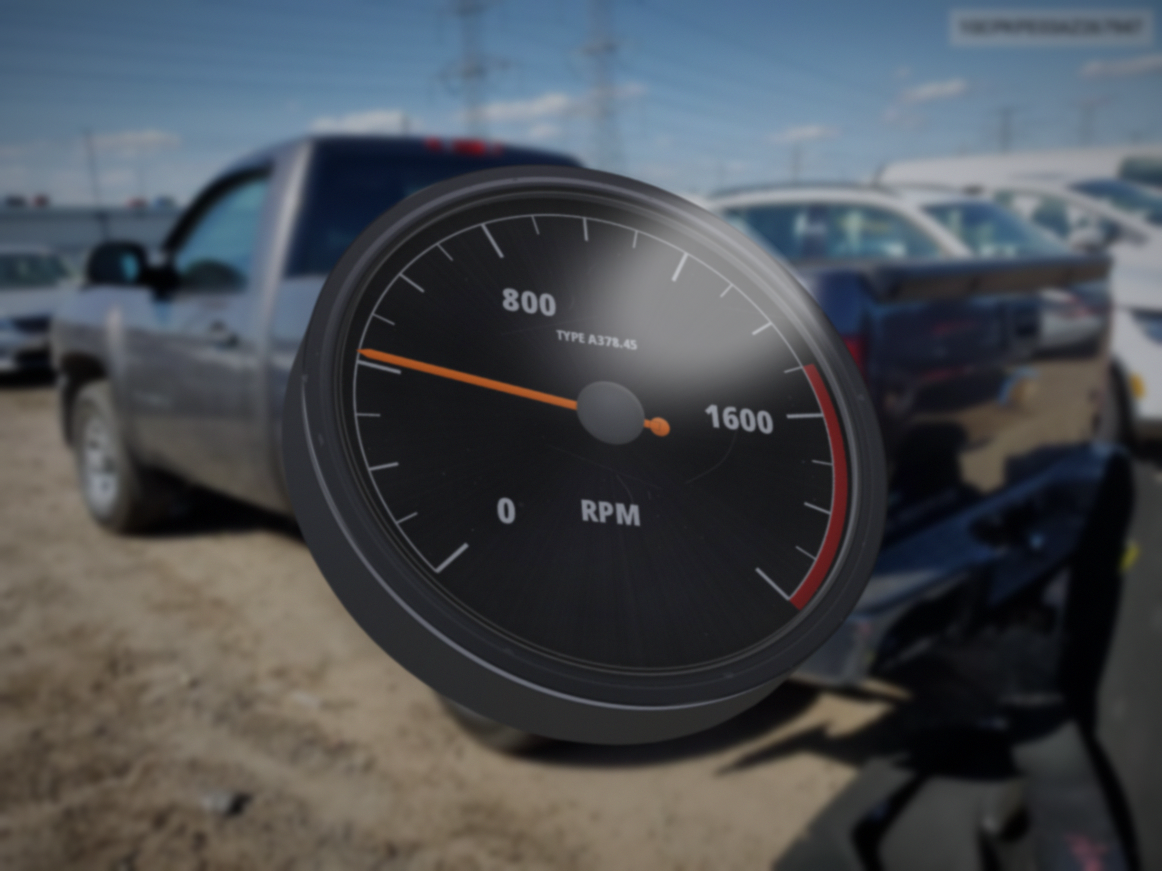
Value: 400; rpm
